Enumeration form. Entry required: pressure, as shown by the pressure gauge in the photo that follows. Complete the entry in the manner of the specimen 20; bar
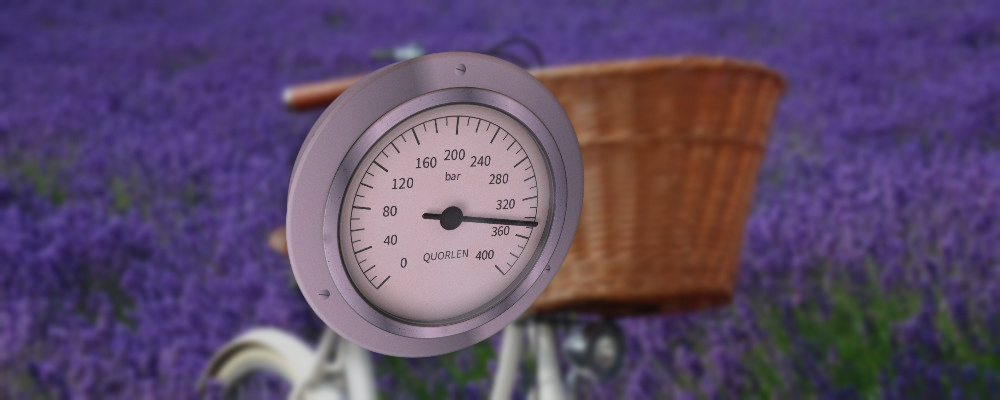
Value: 345; bar
